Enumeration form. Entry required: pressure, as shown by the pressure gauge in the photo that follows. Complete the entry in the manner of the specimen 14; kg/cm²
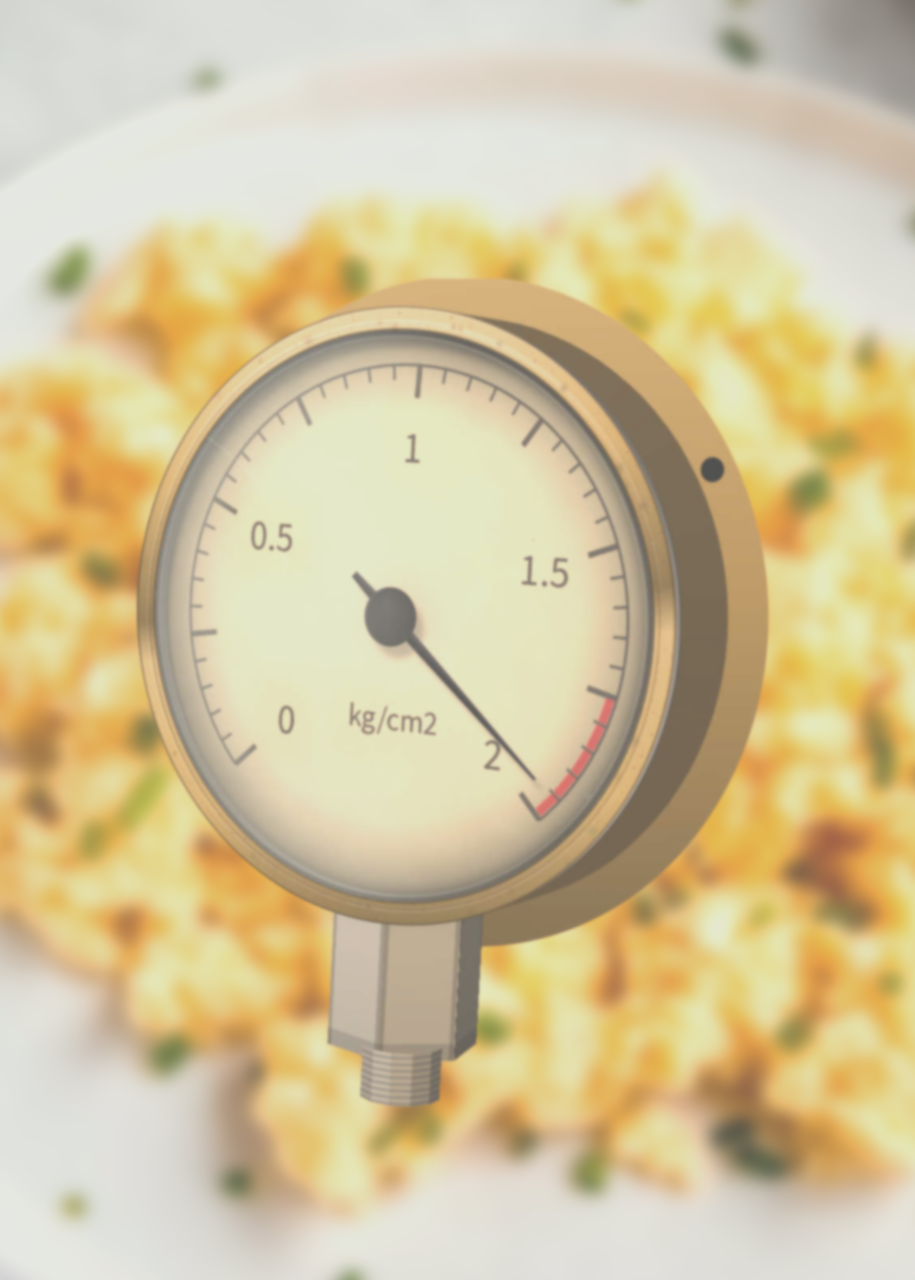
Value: 1.95; kg/cm²
